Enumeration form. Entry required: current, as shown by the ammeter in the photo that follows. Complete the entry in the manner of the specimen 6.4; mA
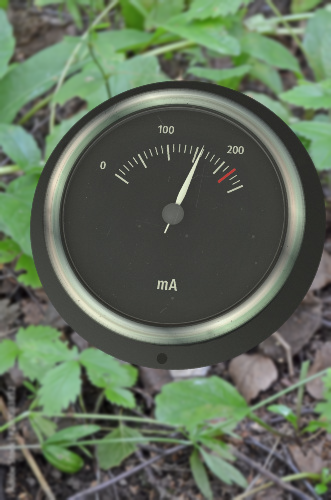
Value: 160; mA
